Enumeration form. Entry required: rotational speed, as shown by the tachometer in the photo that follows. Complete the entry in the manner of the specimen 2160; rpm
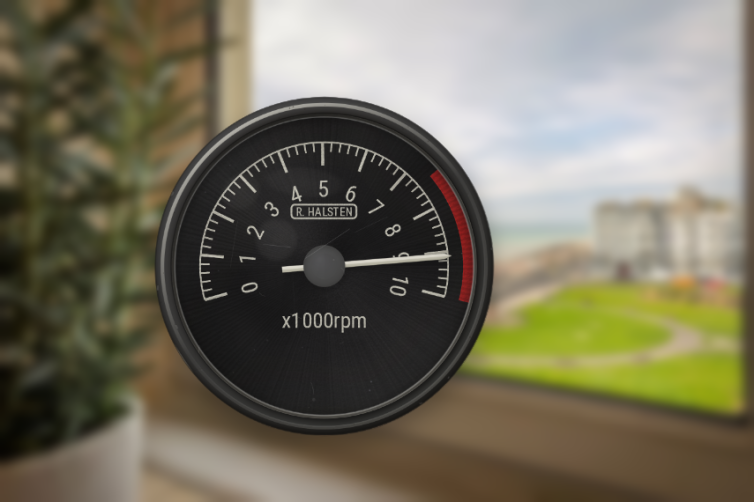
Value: 9100; rpm
